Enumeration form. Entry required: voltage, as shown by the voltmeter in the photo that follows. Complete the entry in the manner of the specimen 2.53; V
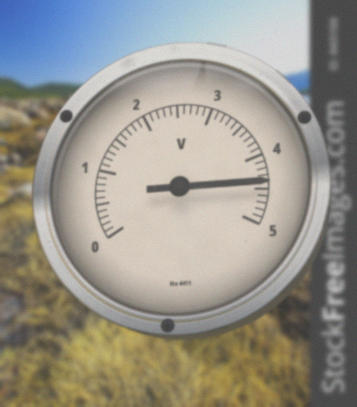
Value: 4.4; V
